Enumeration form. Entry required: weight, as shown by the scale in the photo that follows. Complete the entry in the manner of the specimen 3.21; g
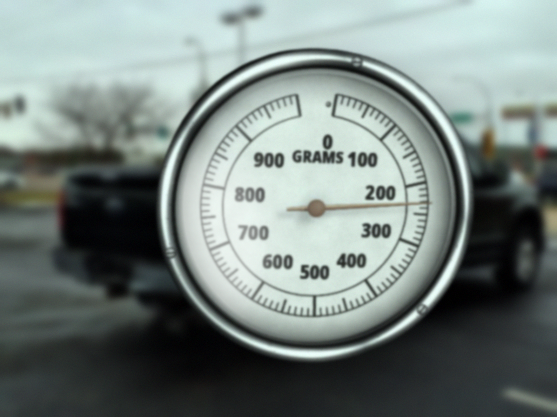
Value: 230; g
